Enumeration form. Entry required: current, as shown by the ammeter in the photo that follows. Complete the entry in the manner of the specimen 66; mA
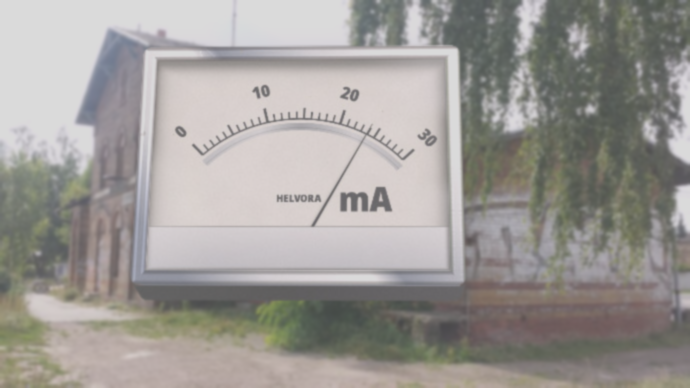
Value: 24; mA
